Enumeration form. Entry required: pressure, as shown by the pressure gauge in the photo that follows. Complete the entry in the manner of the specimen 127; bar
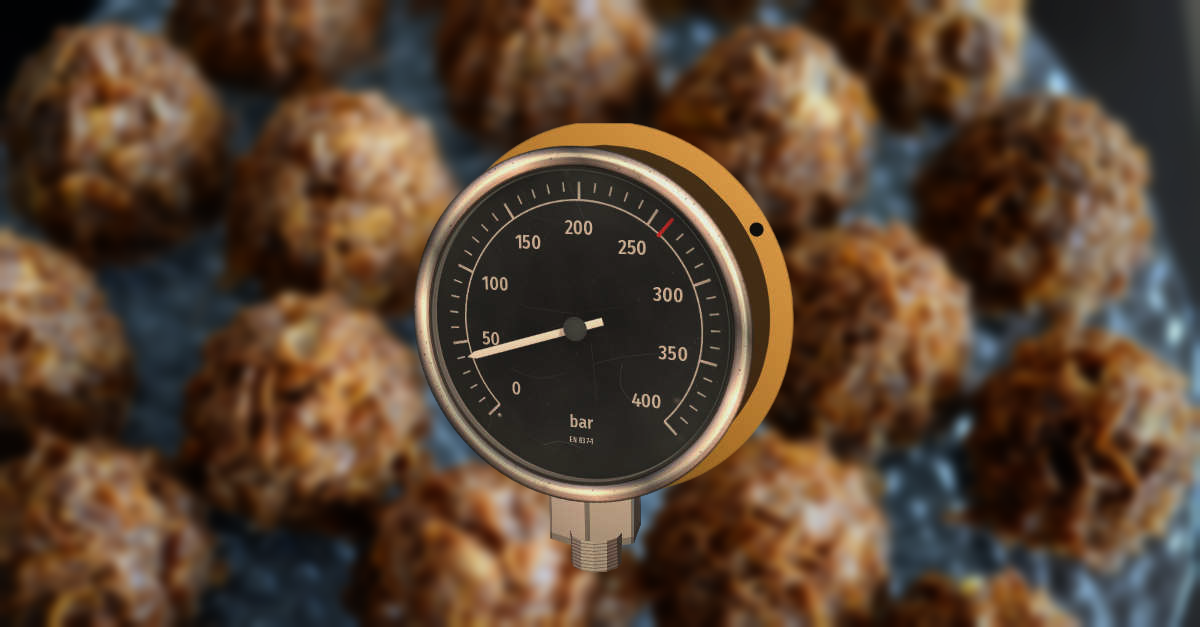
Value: 40; bar
